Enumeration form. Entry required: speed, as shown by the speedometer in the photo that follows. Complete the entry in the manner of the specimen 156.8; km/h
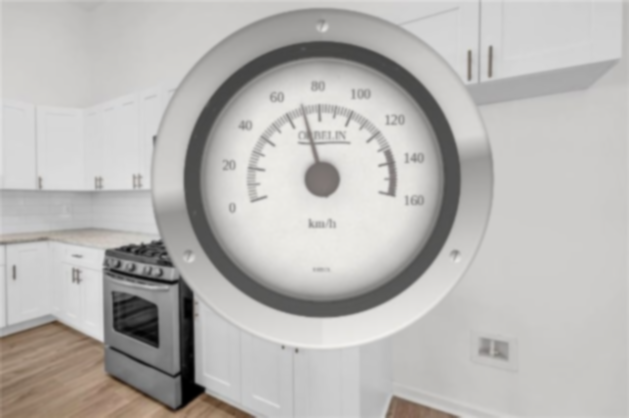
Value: 70; km/h
